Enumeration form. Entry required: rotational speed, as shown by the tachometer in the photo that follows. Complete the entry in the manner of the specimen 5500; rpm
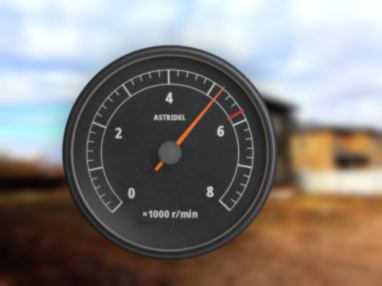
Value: 5200; rpm
